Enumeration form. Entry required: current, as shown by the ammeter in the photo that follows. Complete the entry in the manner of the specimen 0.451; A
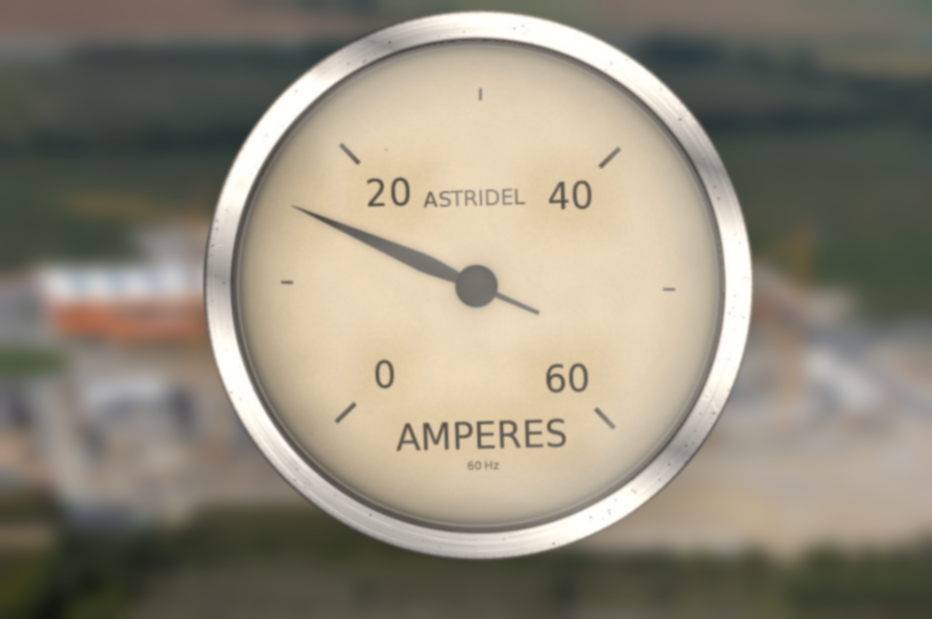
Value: 15; A
